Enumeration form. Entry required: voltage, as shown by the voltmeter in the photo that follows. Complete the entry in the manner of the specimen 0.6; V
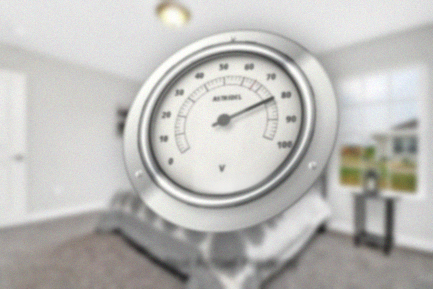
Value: 80; V
